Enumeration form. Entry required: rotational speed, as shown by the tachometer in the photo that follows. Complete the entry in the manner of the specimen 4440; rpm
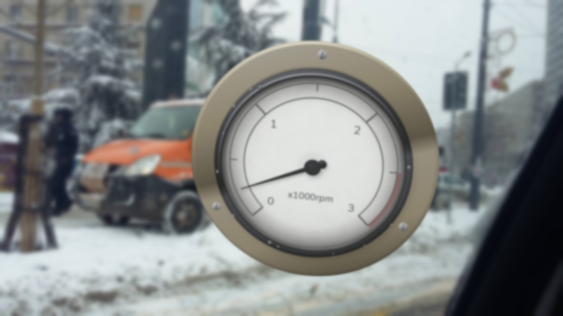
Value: 250; rpm
